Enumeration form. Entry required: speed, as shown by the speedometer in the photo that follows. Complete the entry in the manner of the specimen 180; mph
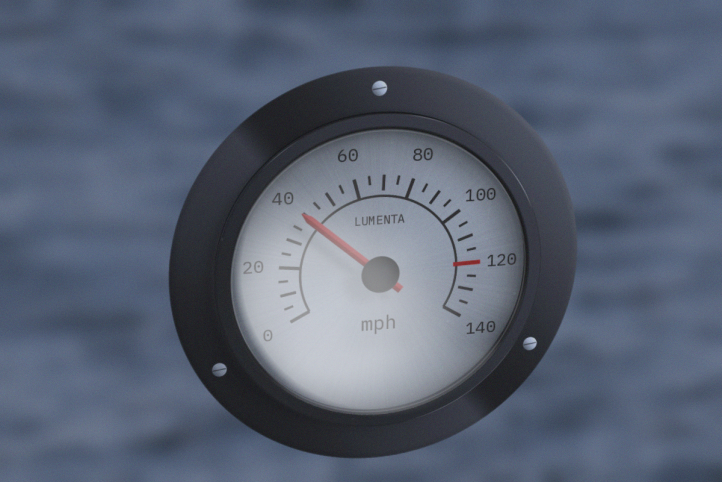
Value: 40; mph
